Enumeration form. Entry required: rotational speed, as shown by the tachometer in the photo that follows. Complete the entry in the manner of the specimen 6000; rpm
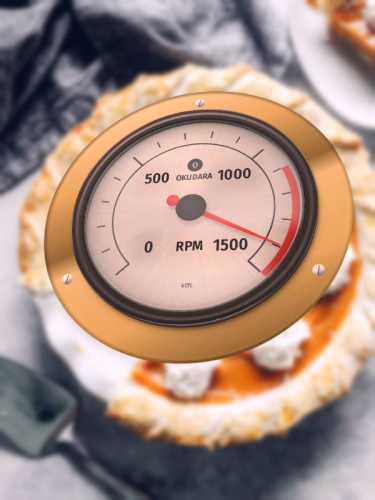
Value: 1400; rpm
